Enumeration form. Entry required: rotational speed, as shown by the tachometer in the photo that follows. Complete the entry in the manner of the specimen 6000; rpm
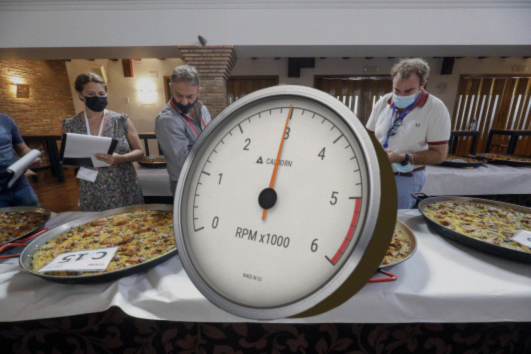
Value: 3000; rpm
